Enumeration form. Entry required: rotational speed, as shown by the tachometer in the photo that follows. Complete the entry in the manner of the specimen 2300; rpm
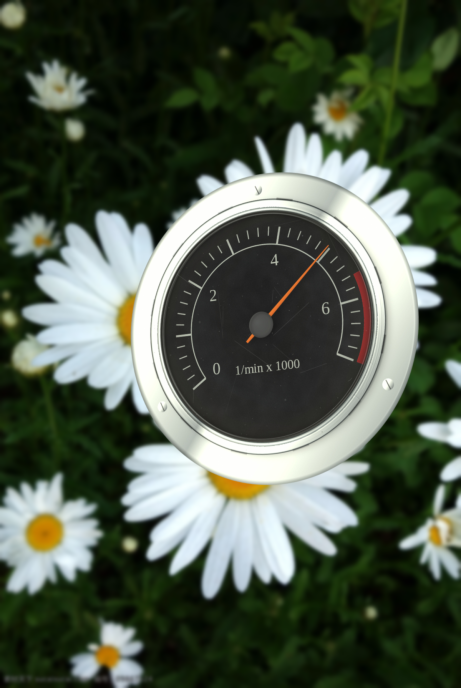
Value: 5000; rpm
